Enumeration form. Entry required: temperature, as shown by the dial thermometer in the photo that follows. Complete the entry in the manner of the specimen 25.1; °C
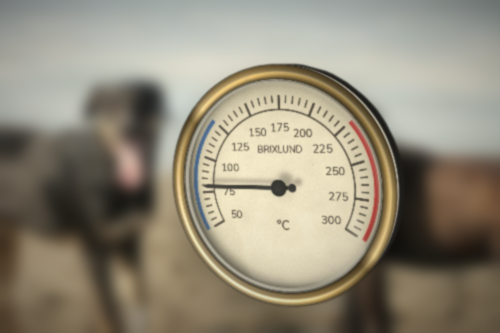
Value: 80; °C
